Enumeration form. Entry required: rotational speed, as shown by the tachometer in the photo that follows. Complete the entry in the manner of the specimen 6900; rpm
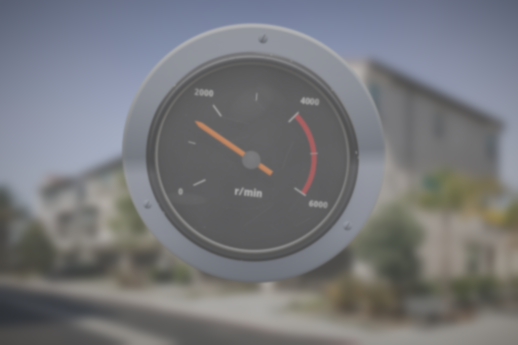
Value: 1500; rpm
